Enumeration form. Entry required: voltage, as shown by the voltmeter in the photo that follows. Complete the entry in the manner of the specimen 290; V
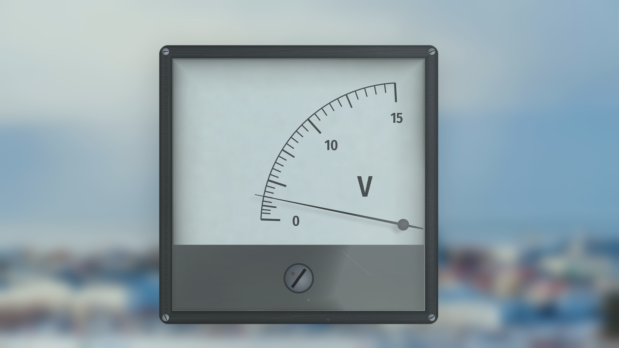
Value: 3.5; V
